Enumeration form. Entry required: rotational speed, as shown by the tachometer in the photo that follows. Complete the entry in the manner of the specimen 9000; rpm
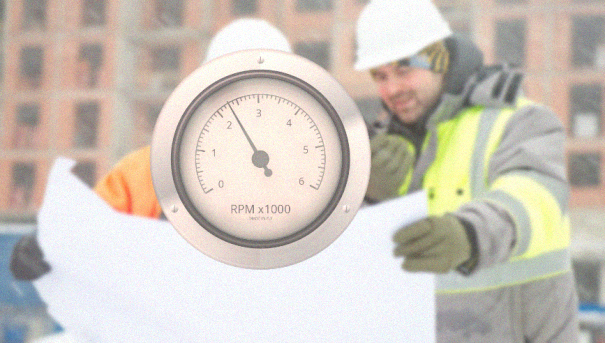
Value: 2300; rpm
